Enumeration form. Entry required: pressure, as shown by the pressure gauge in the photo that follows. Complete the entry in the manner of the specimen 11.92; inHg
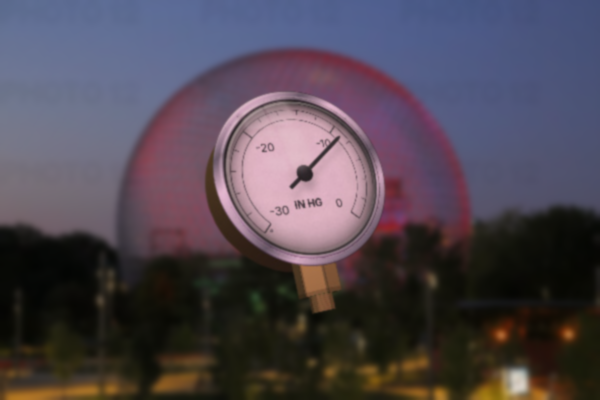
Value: -9; inHg
